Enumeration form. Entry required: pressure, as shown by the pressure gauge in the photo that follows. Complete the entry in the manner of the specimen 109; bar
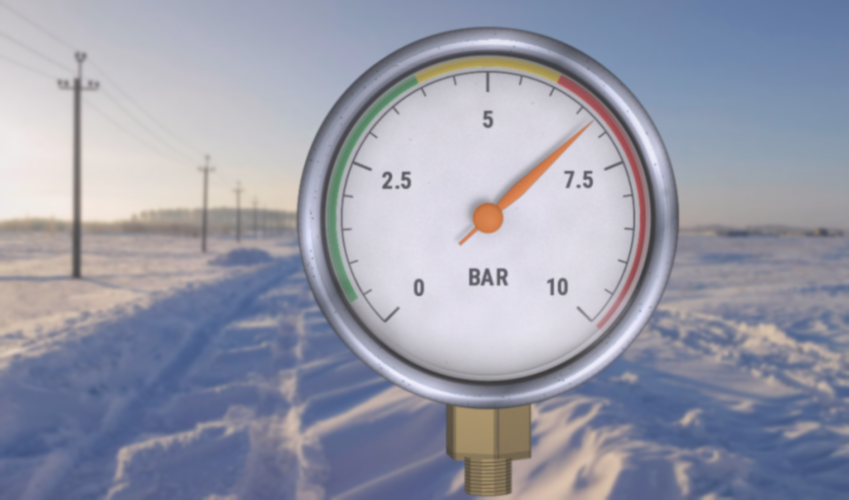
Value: 6.75; bar
